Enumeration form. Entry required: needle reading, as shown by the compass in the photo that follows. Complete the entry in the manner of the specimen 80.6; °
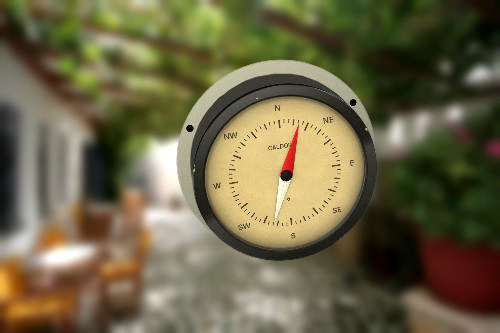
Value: 20; °
